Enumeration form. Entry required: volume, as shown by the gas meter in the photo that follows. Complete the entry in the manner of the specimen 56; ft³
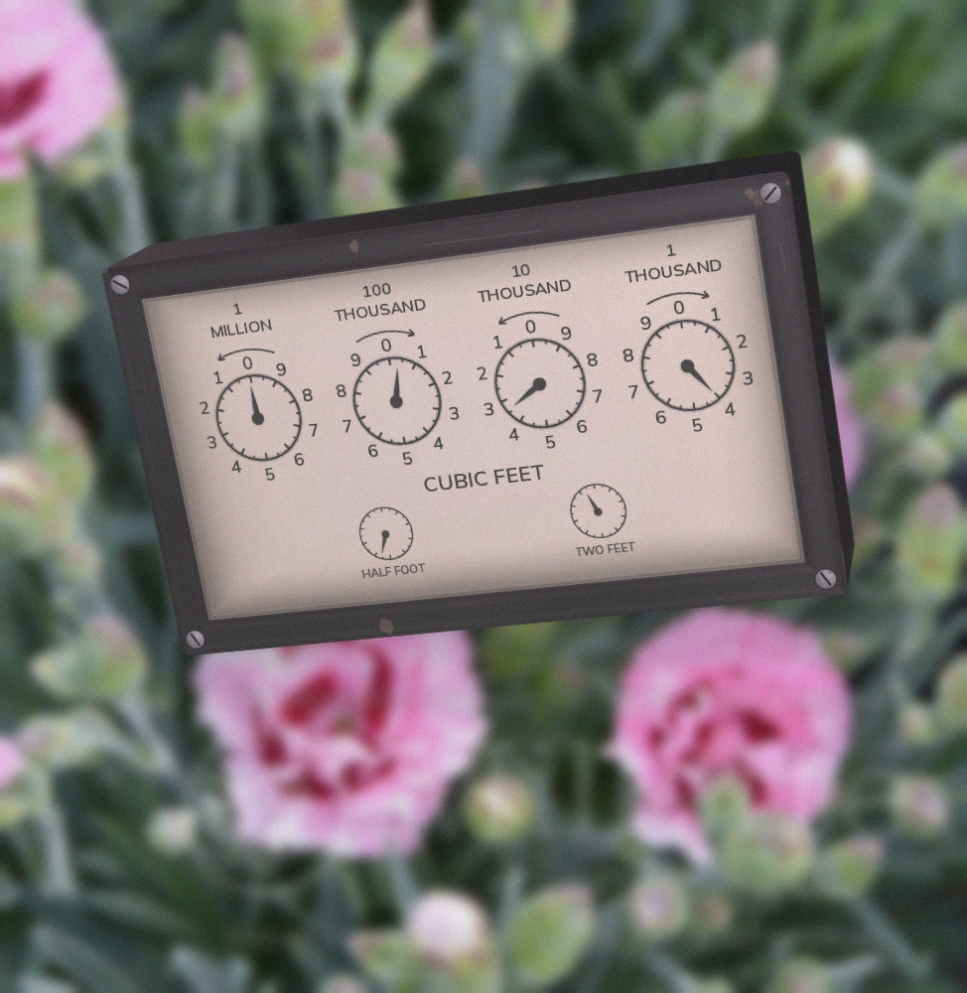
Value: 3400; ft³
